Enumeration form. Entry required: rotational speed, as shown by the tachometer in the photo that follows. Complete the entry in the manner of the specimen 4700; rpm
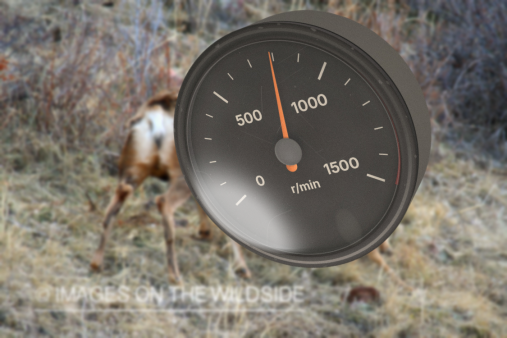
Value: 800; rpm
